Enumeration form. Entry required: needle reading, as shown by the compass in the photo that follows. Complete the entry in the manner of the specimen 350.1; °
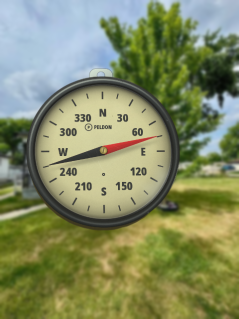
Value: 75; °
